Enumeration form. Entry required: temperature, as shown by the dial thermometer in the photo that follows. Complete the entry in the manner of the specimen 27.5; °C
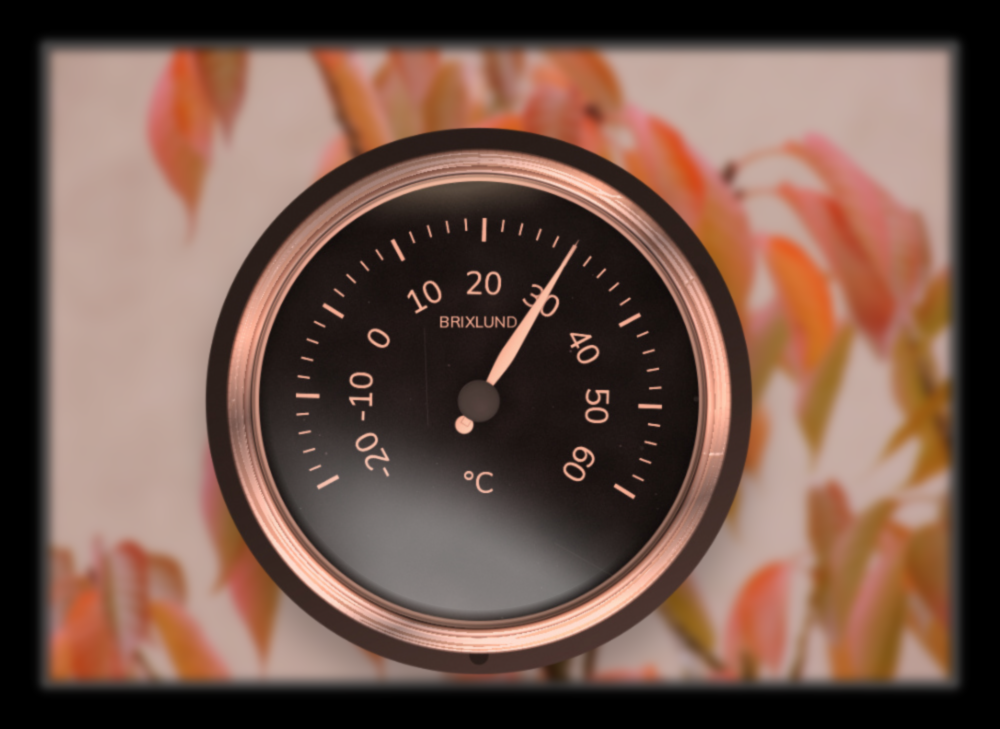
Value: 30; °C
